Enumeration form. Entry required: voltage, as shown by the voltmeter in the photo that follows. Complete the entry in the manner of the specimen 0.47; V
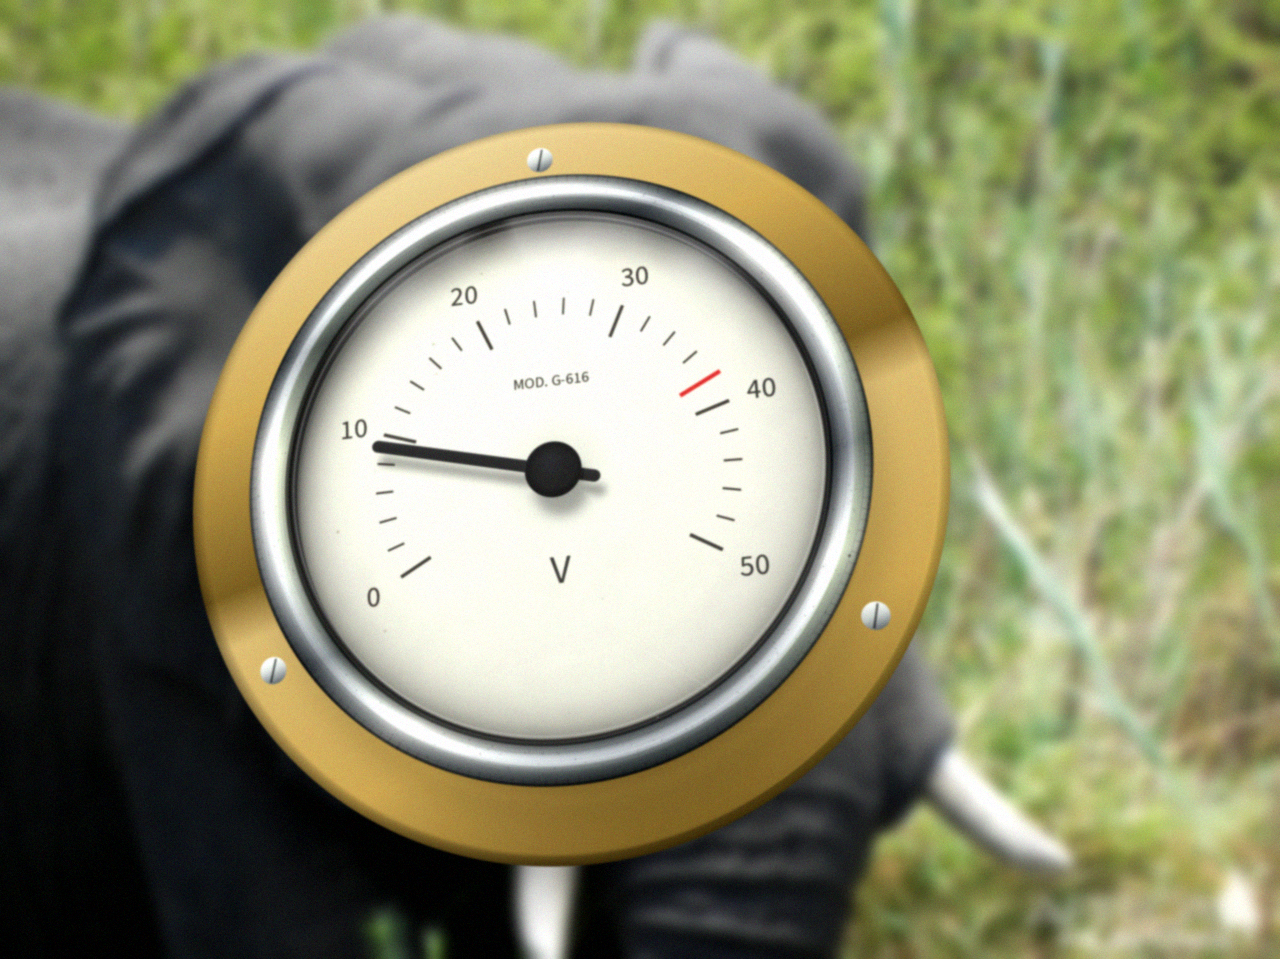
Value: 9; V
